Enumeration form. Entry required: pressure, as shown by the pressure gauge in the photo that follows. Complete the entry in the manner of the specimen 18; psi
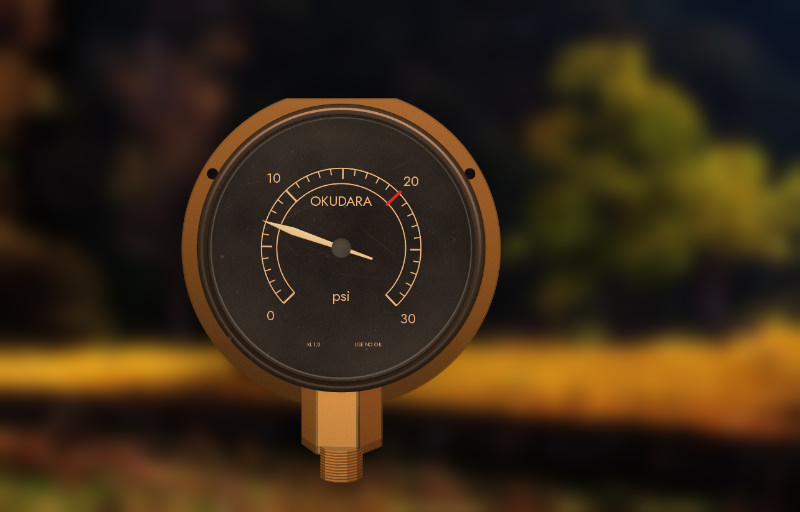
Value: 7; psi
